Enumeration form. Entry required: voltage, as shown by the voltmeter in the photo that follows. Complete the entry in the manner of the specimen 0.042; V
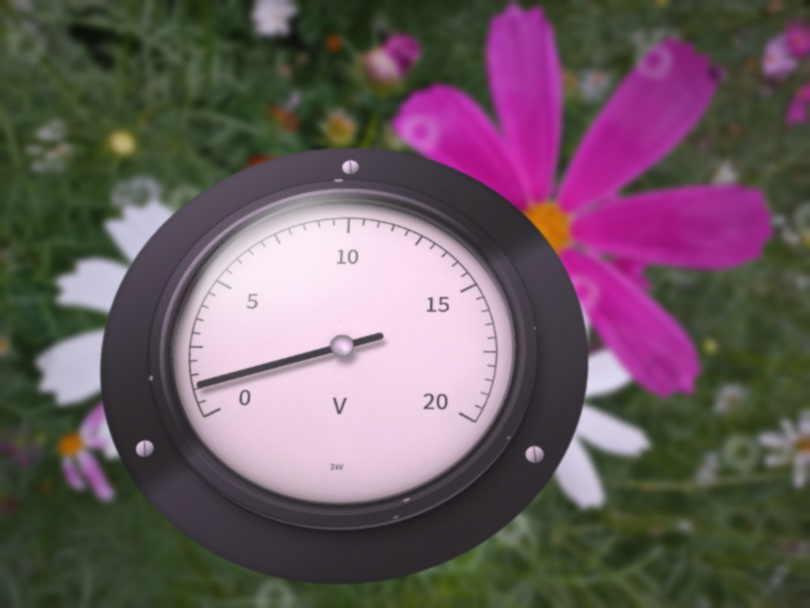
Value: 1; V
